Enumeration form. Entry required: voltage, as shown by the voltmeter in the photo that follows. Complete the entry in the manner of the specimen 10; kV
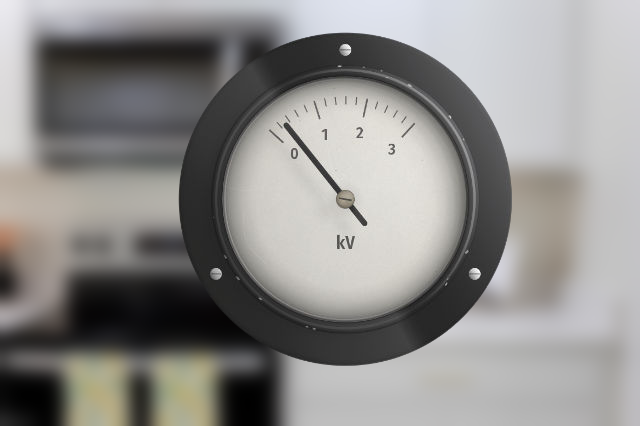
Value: 0.3; kV
